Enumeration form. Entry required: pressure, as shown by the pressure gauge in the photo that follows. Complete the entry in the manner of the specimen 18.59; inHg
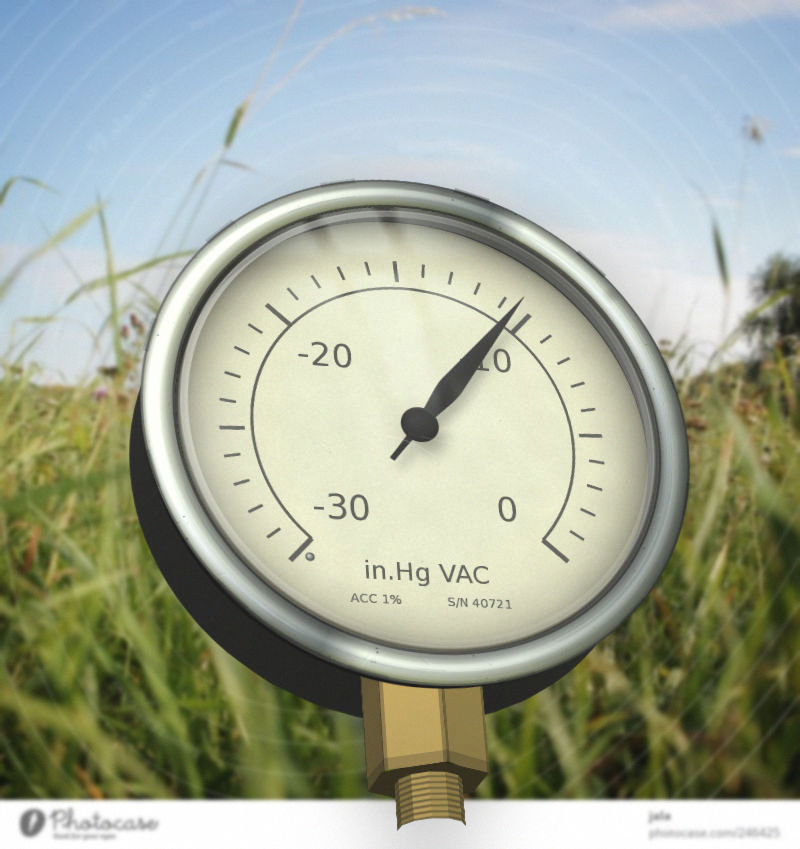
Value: -10.5; inHg
